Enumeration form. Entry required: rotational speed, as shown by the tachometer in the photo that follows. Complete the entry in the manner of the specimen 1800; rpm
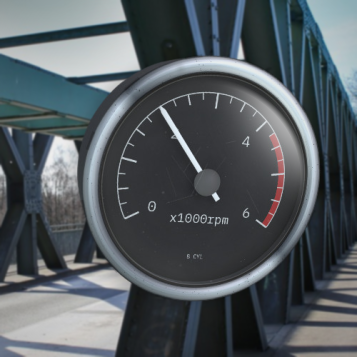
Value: 2000; rpm
